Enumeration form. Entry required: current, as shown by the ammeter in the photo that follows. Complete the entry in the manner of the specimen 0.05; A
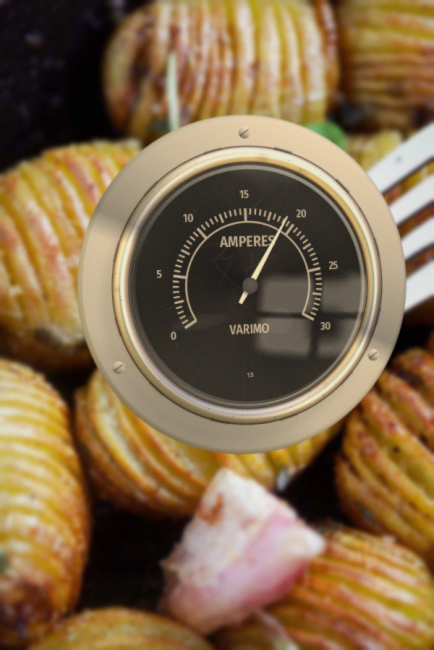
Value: 19; A
